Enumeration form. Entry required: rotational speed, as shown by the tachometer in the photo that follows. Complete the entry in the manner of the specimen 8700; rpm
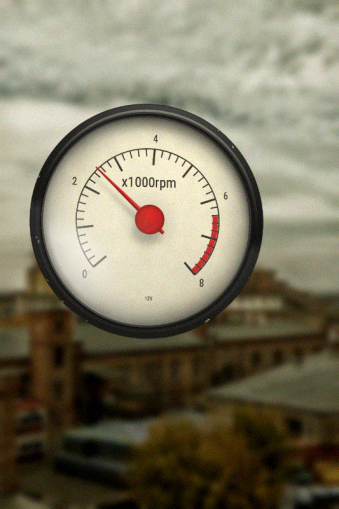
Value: 2500; rpm
